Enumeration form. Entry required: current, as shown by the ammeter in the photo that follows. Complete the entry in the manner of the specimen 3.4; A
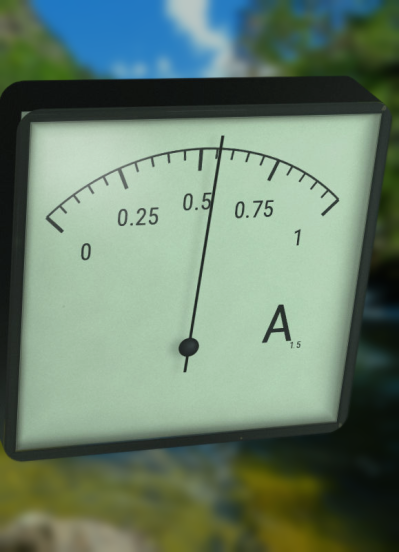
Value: 0.55; A
